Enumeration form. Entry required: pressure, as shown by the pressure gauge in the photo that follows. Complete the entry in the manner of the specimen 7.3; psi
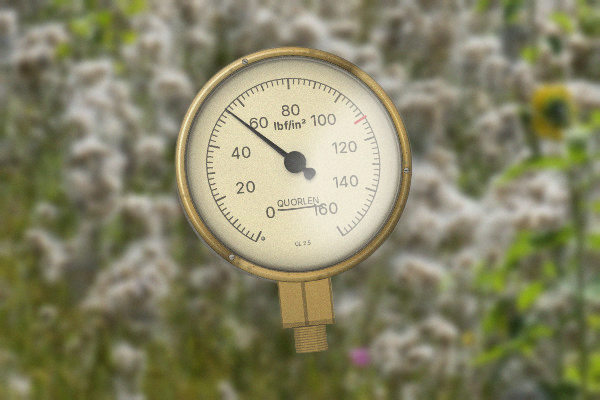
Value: 54; psi
